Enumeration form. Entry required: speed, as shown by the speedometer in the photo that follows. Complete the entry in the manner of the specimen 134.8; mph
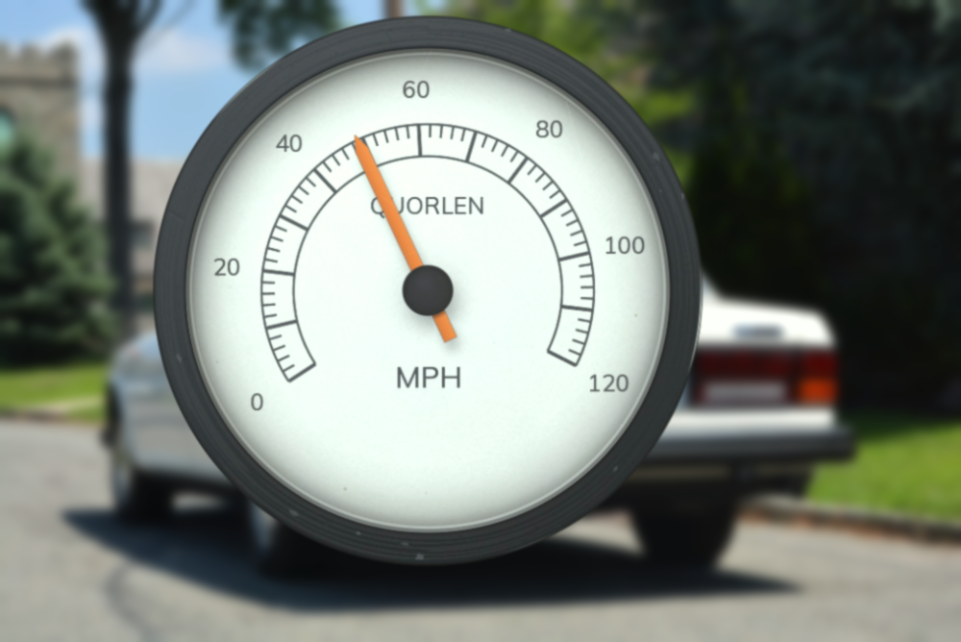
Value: 49; mph
